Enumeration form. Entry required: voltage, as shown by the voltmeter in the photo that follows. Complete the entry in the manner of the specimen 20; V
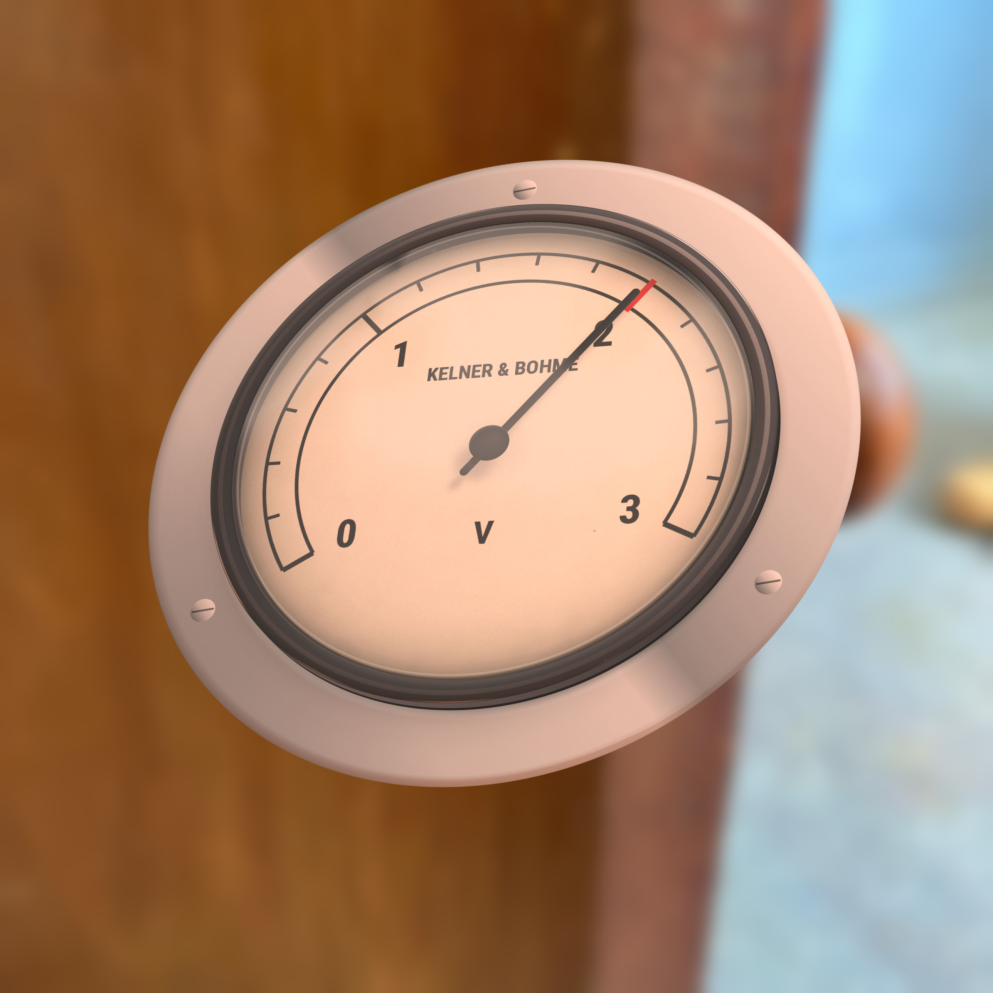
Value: 2; V
